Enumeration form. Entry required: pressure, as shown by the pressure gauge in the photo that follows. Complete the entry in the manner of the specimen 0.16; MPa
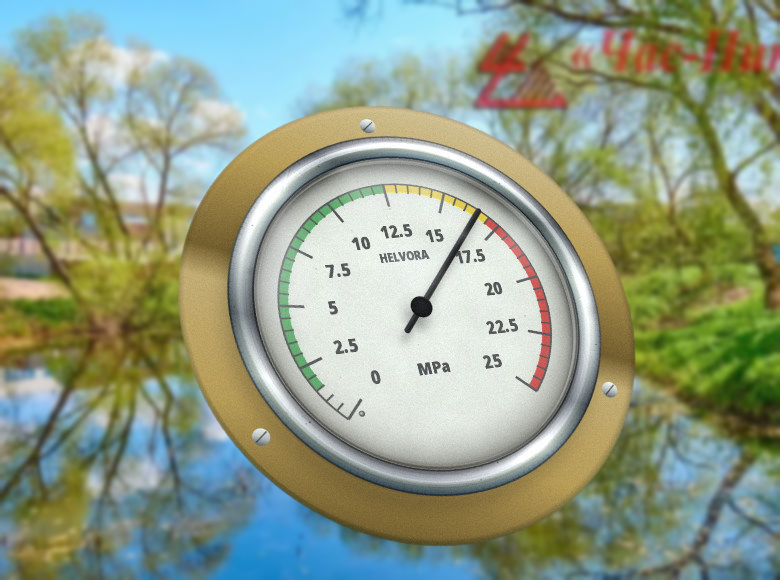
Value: 16.5; MPa
